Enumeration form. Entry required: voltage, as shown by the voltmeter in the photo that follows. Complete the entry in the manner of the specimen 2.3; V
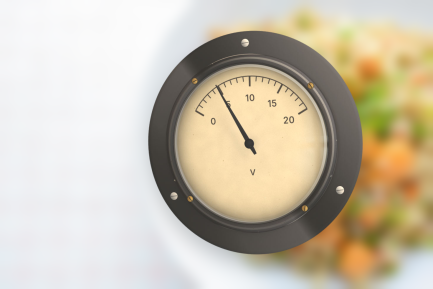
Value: 5; V
